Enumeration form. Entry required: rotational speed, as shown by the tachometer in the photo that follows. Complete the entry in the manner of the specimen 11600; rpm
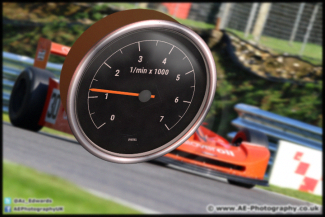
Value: 1250; rpm
